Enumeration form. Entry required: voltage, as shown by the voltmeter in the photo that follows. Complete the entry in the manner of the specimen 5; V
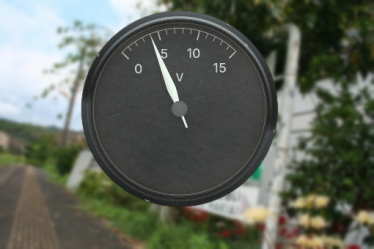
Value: 4; V
